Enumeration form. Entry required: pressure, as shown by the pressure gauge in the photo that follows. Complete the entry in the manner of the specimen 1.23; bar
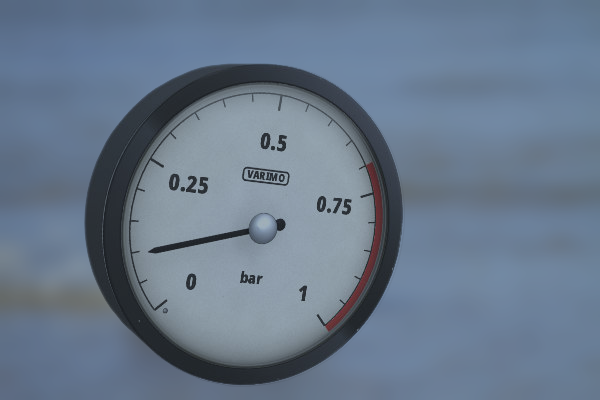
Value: 0.1; bar
